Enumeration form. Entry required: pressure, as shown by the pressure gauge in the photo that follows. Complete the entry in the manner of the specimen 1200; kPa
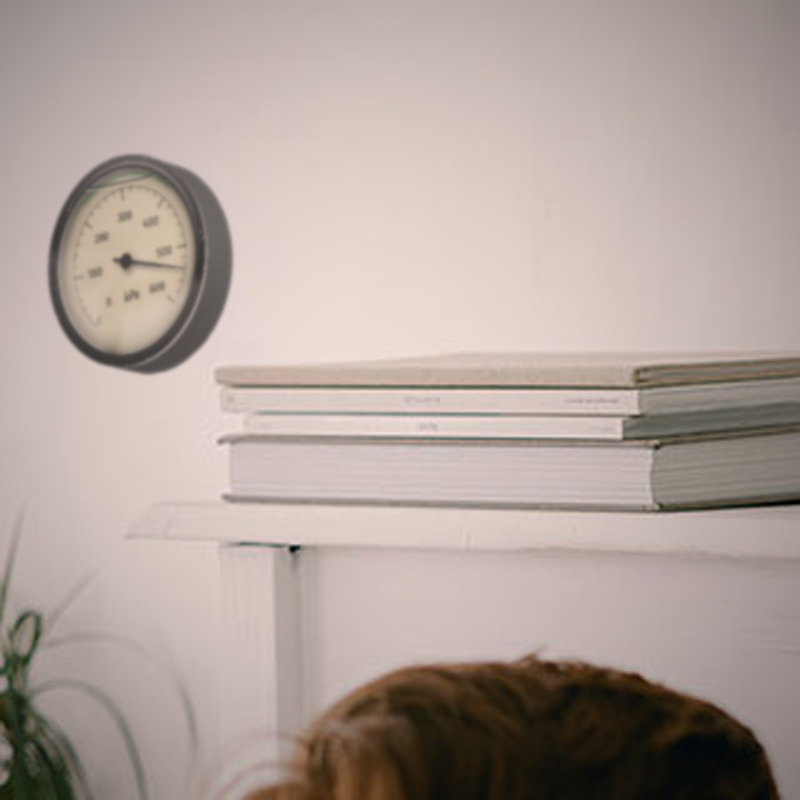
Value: 540; kPa
